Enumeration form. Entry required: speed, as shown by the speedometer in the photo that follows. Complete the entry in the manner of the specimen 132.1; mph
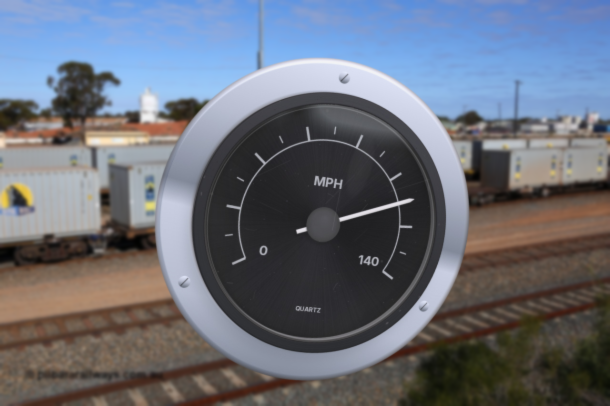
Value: 110; mph
